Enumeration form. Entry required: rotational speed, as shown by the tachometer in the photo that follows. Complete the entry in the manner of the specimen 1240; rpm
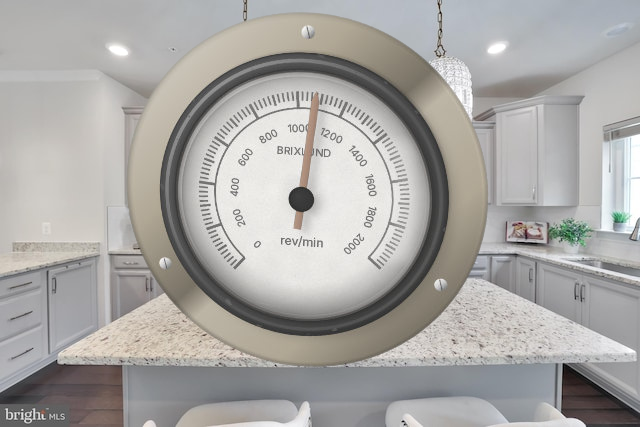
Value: 1080; rpm
